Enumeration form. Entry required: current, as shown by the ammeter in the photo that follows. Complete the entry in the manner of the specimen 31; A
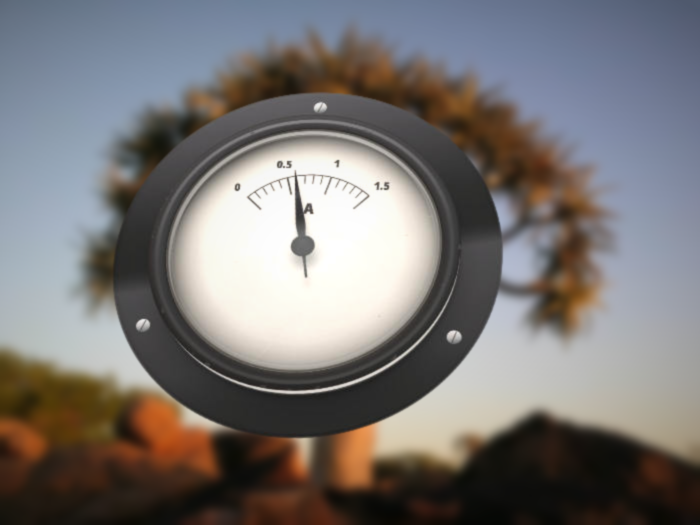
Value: 0.6; A
